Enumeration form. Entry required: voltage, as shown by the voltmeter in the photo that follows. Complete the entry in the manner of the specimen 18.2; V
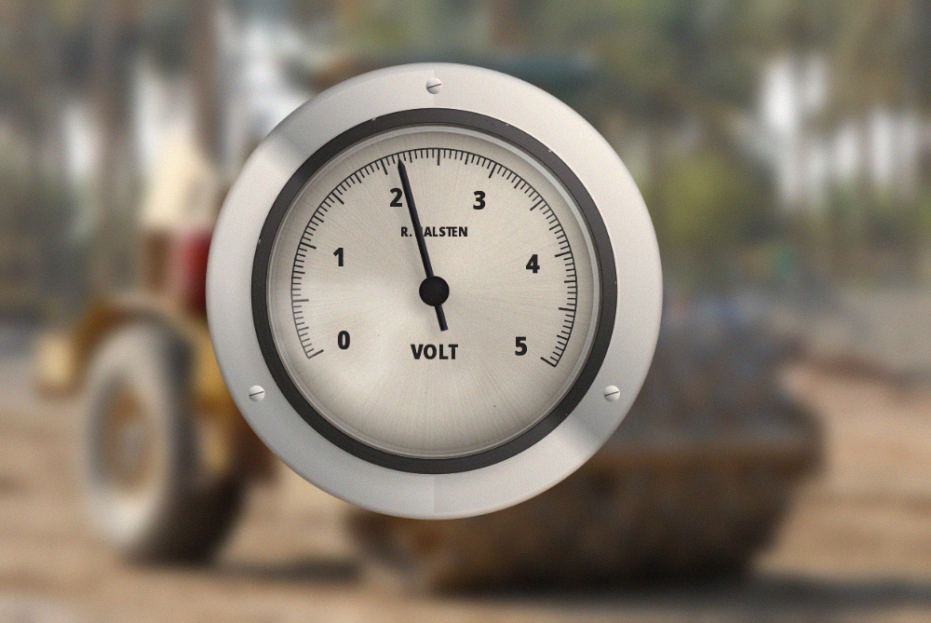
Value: 2.15; V
